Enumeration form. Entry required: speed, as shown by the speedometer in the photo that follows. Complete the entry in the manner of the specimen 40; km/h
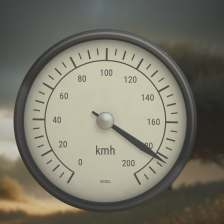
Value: 182.5; km/h
